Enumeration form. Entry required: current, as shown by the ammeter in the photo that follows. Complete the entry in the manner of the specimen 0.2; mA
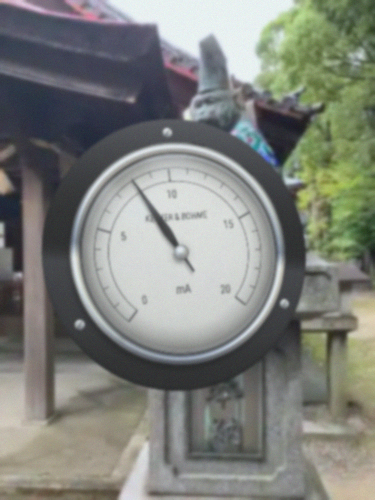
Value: 8; mA
